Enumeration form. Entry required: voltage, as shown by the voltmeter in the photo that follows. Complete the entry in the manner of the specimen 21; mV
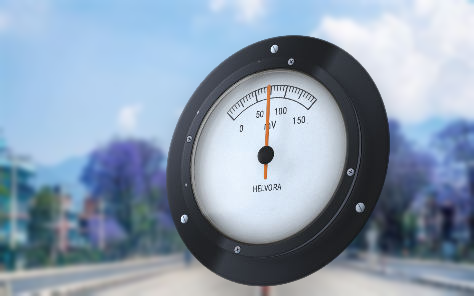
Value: 75; mV
